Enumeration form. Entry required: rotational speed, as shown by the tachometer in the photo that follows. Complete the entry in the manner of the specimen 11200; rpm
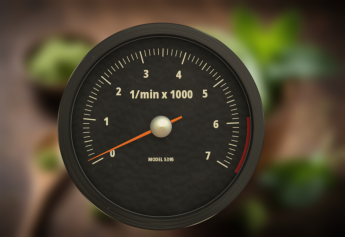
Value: 100; rpm
